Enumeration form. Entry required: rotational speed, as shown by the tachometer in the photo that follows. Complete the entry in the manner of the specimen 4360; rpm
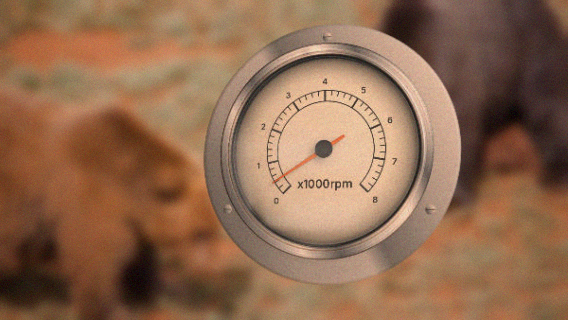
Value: 400; rpm
